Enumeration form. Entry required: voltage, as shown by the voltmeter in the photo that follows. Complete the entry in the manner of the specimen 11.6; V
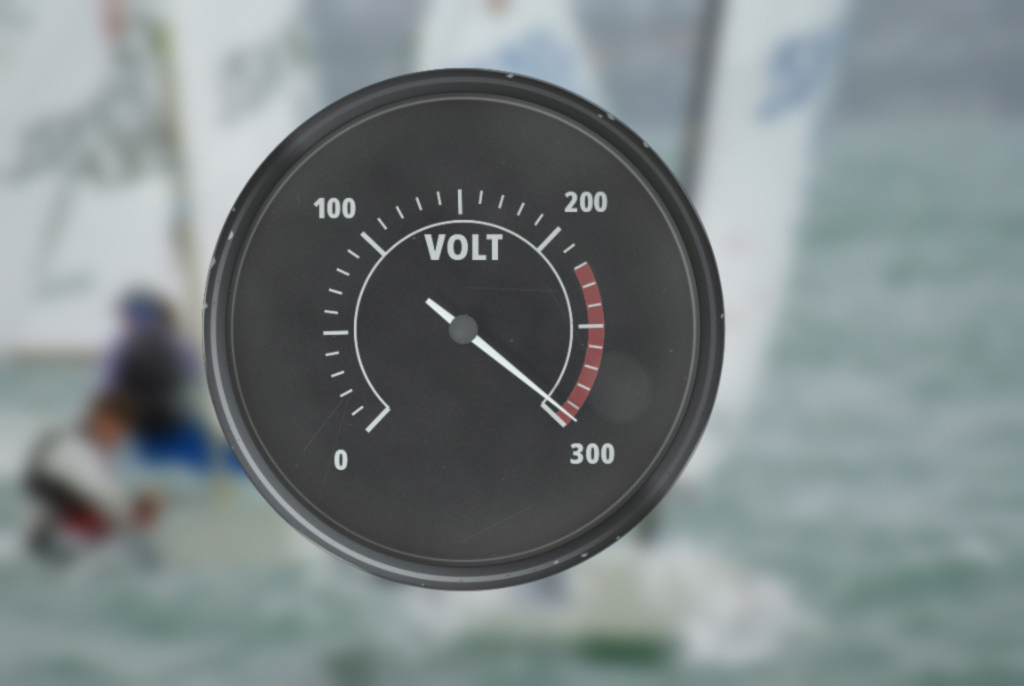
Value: 295; V
